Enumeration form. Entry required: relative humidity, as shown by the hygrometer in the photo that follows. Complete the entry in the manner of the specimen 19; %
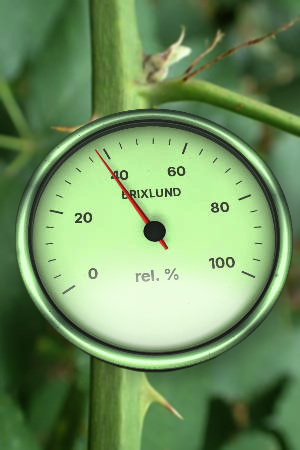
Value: 38; %
